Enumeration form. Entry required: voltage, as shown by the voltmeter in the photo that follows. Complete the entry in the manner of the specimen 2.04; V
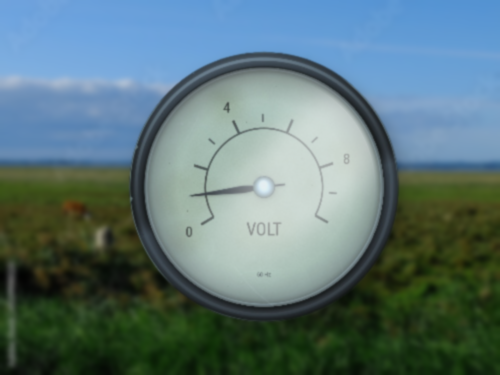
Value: 1; V
